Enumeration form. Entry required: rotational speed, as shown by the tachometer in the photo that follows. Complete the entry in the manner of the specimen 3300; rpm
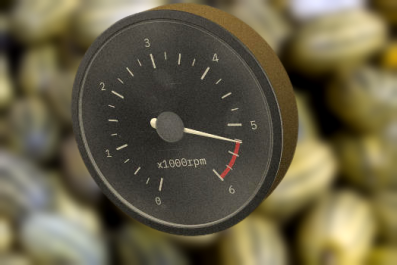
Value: 5250; rpm
